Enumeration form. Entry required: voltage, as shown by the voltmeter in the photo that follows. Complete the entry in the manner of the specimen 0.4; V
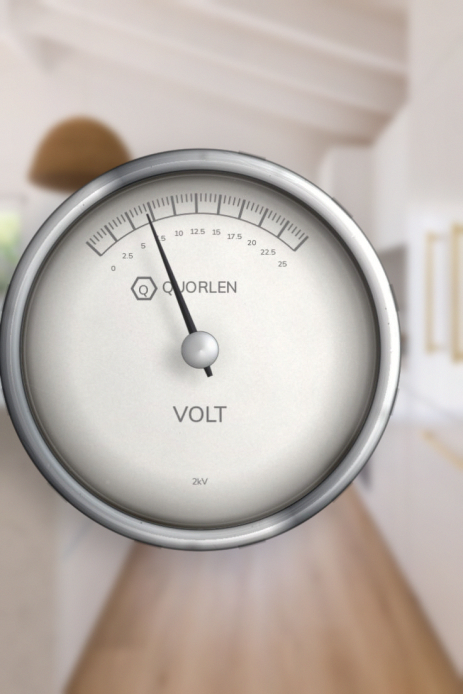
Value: 7; V
